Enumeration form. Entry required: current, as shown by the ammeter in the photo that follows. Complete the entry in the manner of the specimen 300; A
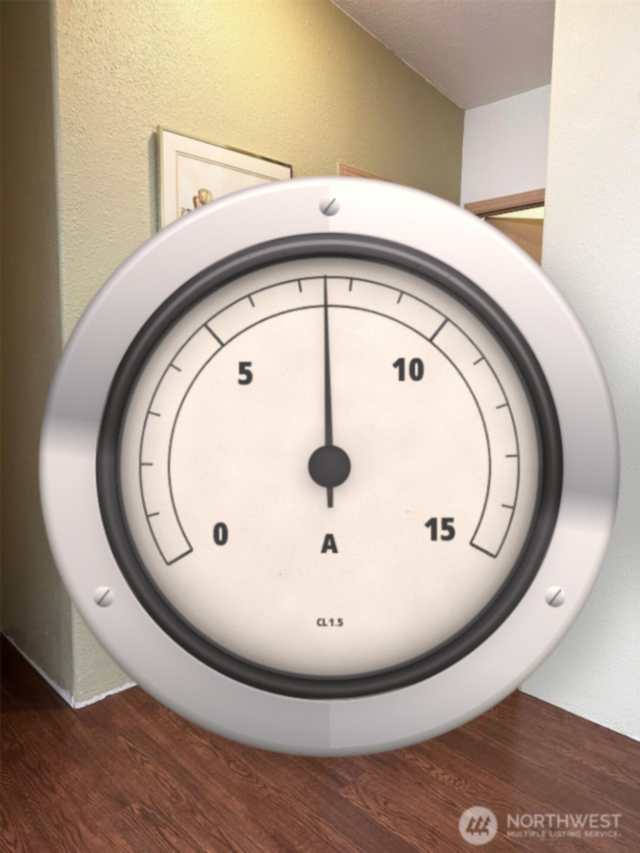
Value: 7.5; A
